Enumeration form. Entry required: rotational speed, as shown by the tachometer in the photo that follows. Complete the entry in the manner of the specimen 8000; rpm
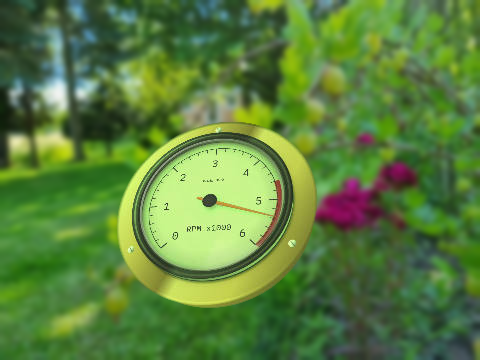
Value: 5400; rpm
